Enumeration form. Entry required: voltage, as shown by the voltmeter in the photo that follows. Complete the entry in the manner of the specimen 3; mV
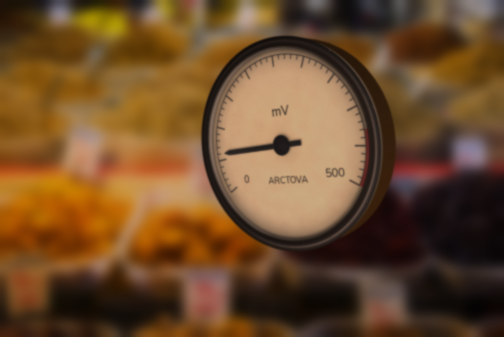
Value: 60; mV
